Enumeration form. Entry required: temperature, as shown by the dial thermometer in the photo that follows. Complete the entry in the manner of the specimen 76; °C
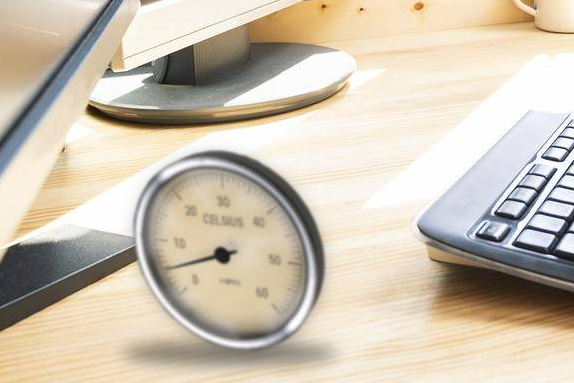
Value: 5; °C
